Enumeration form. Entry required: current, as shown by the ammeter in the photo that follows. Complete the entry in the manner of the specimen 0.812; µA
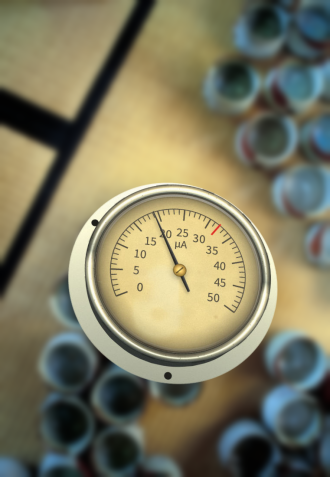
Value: 19; µA
